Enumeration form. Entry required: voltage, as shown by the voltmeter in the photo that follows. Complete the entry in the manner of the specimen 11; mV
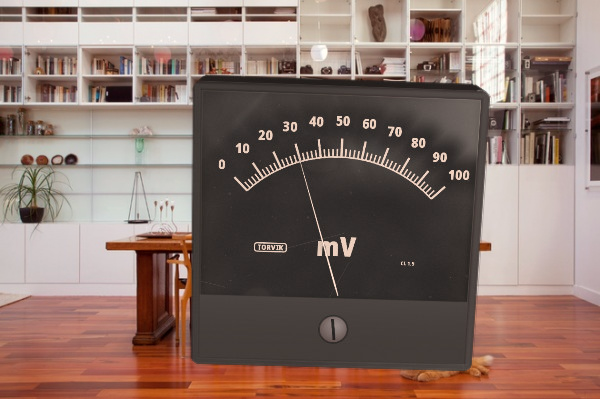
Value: 30; mV
